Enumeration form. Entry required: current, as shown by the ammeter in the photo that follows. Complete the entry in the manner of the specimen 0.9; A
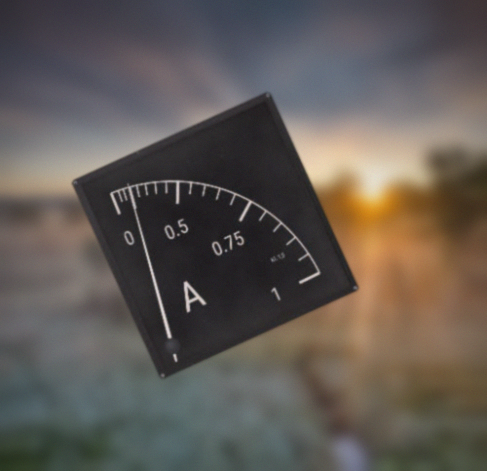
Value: 0.25; A
